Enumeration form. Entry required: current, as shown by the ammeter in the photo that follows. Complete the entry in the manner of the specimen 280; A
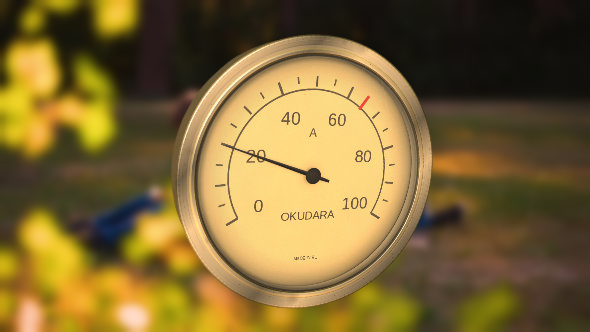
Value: 20; A
